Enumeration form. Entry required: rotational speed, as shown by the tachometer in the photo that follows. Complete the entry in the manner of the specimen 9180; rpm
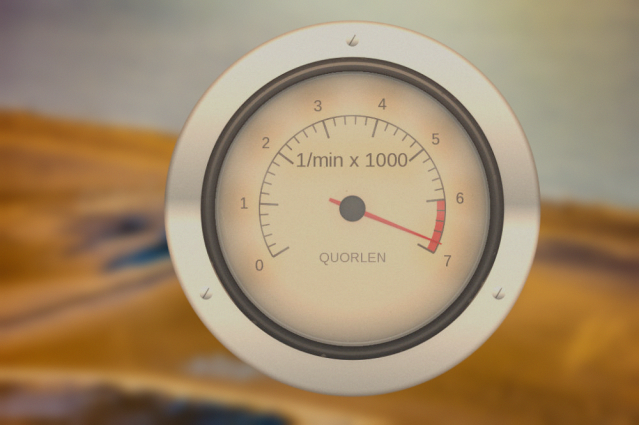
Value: 6800; rpm
